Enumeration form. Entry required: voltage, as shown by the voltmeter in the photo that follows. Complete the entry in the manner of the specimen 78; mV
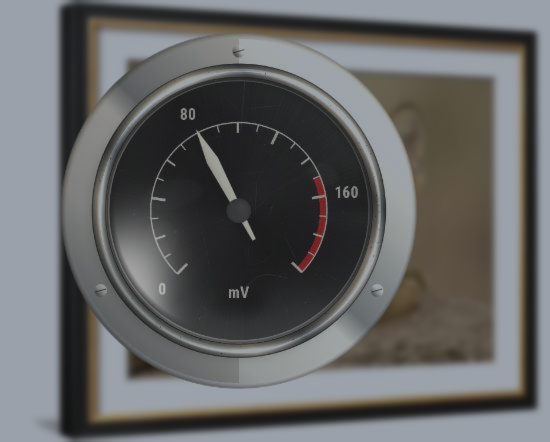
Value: 80; mV
